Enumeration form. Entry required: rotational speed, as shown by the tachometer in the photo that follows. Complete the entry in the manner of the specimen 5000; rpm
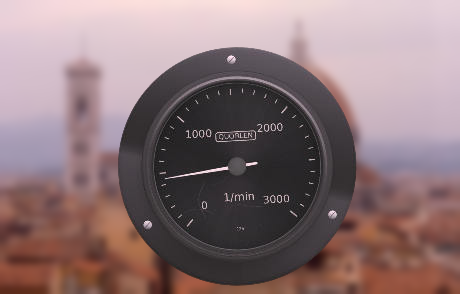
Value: 450; rpm
